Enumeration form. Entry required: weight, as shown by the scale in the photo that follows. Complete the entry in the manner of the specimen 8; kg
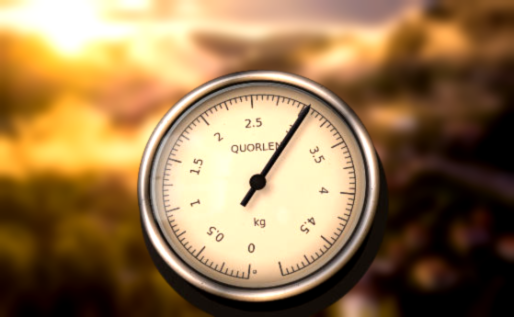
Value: 3.05; kg
